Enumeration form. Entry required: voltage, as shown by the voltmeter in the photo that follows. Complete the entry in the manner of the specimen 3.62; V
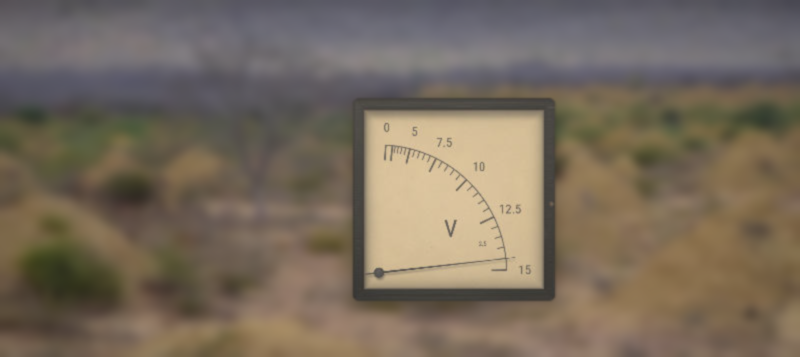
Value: 14.5; V
